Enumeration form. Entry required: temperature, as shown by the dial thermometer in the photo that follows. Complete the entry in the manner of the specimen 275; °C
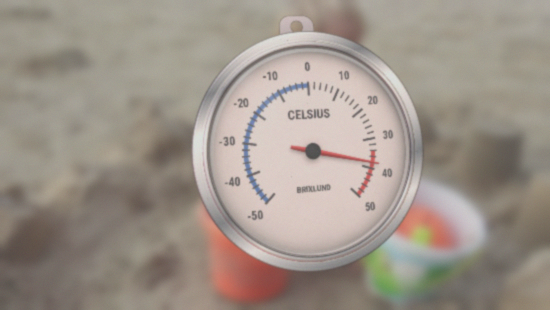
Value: 38; °C
